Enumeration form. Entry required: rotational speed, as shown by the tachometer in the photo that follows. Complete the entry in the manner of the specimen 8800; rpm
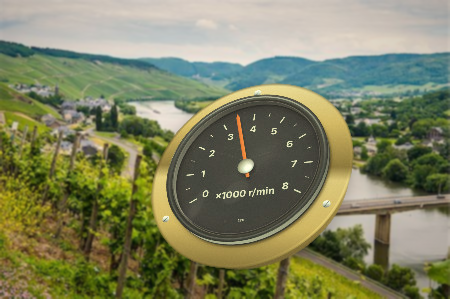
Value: 3500; rpm
